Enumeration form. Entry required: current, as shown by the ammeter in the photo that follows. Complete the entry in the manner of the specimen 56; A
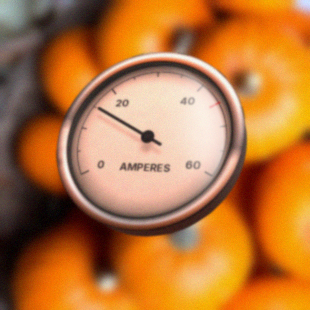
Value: 15; A
